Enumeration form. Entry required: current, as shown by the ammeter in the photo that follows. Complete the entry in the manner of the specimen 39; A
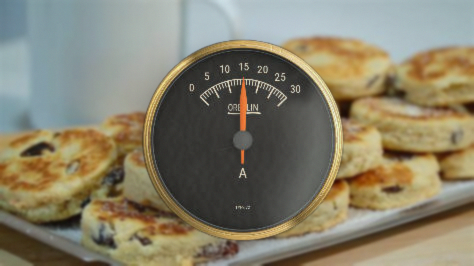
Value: 15; A
